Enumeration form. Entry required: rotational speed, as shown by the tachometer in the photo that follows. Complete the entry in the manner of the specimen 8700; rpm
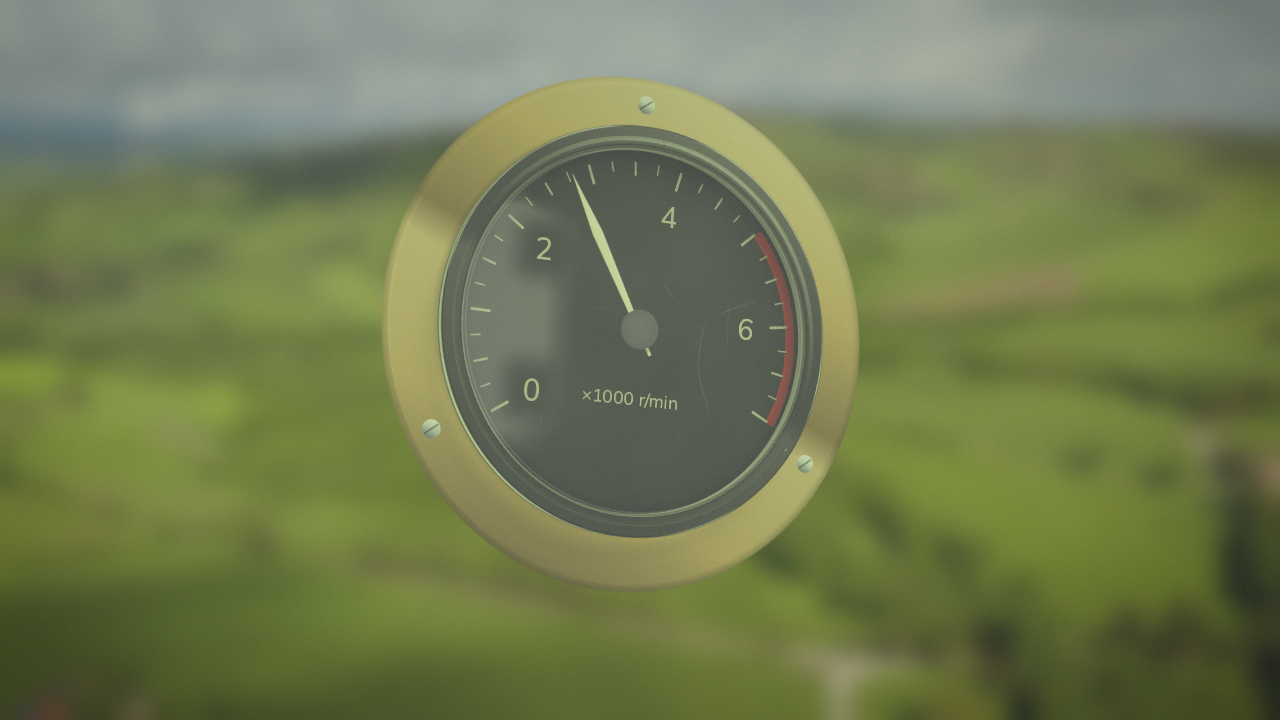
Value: 2750; rpm
